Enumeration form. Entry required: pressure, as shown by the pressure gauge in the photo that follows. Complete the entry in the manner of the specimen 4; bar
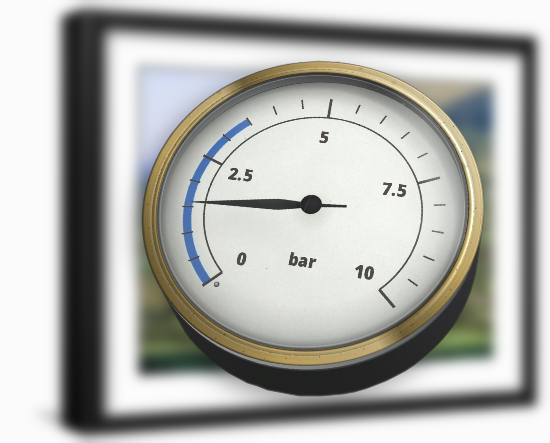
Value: 1.5; bar
